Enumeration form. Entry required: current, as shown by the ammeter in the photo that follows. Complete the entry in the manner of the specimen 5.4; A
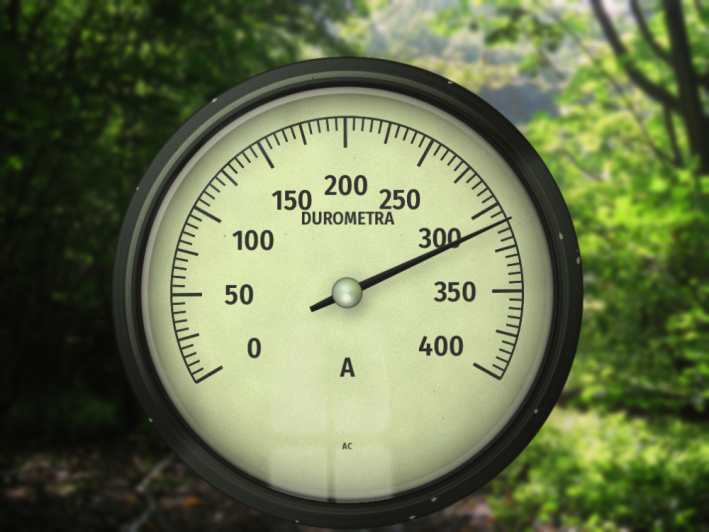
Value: 310; A
